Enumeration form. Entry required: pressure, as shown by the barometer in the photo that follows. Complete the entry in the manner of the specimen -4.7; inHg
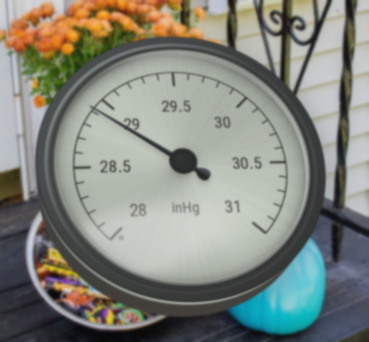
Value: 28.9; inHg
